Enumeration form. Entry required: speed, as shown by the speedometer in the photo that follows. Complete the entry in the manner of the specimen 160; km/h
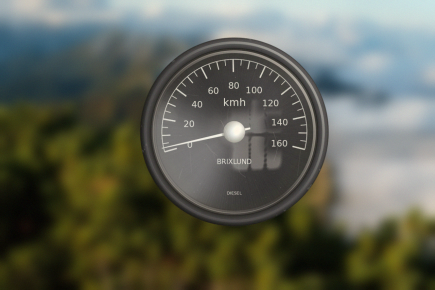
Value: 2.5; km/h
